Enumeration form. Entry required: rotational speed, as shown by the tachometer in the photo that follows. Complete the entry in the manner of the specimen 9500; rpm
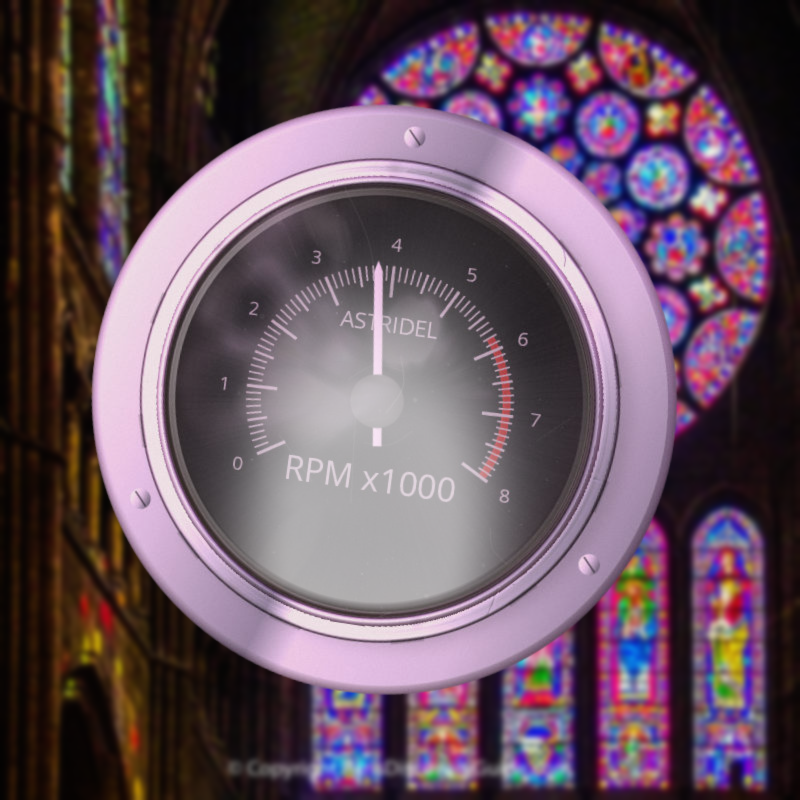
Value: 3800; rpm
